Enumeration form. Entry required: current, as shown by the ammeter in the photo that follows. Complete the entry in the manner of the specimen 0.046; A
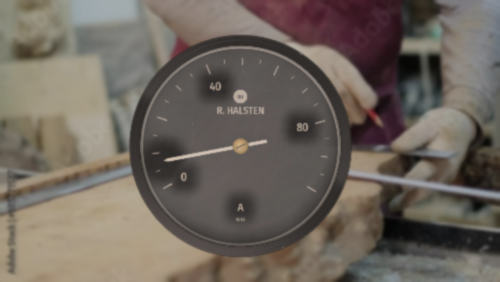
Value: 7.5; A
